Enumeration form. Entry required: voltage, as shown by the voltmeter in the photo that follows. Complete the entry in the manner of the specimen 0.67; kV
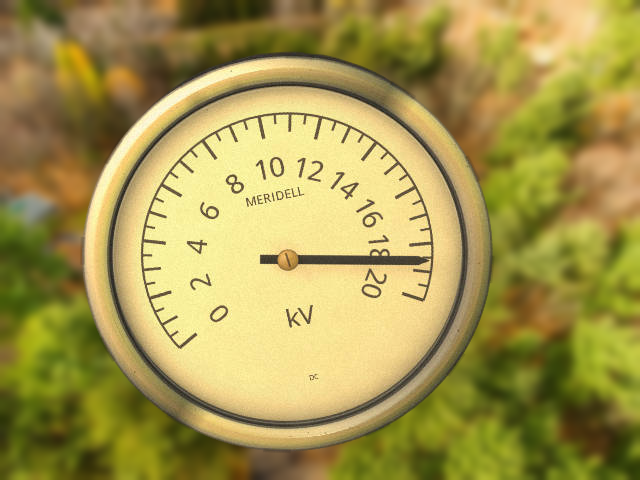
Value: 18.5; kV
